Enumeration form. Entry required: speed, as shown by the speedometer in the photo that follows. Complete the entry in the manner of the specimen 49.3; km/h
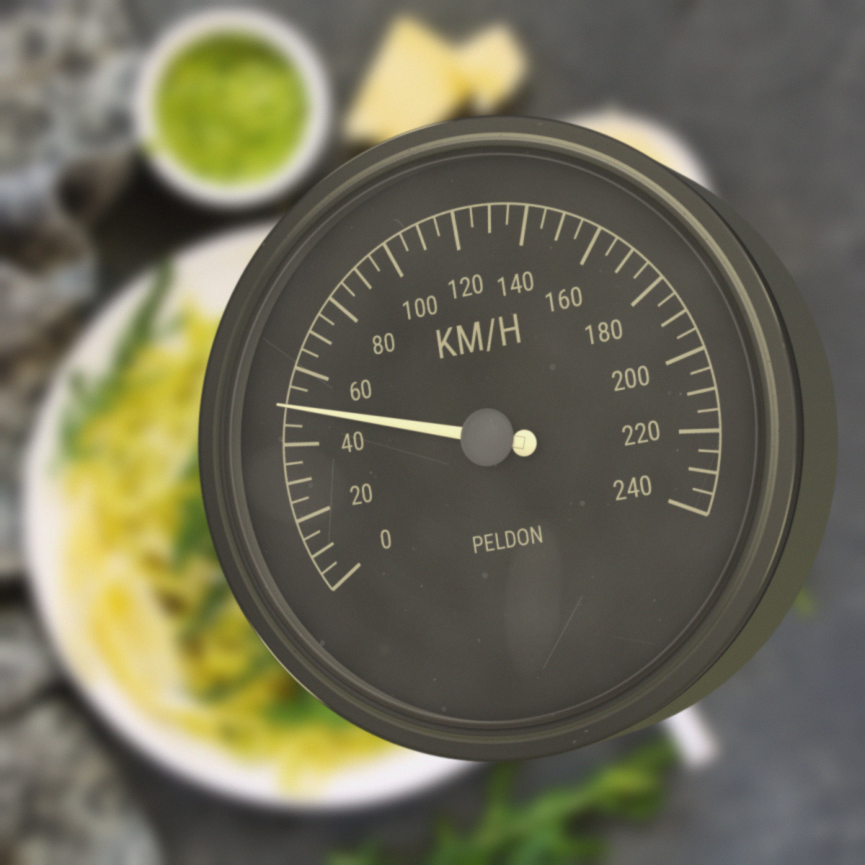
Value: 50; km/h
